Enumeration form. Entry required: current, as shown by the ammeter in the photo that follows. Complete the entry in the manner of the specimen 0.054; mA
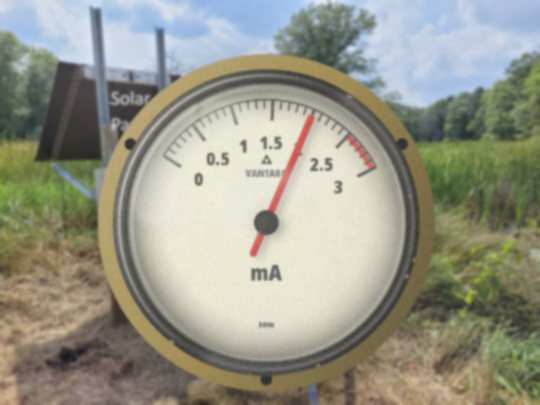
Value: 2; mA
